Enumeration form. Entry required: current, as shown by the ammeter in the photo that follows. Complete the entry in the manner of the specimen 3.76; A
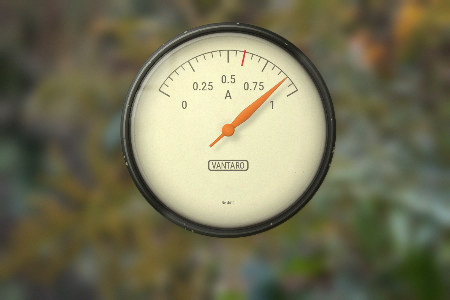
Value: 0.9; A
